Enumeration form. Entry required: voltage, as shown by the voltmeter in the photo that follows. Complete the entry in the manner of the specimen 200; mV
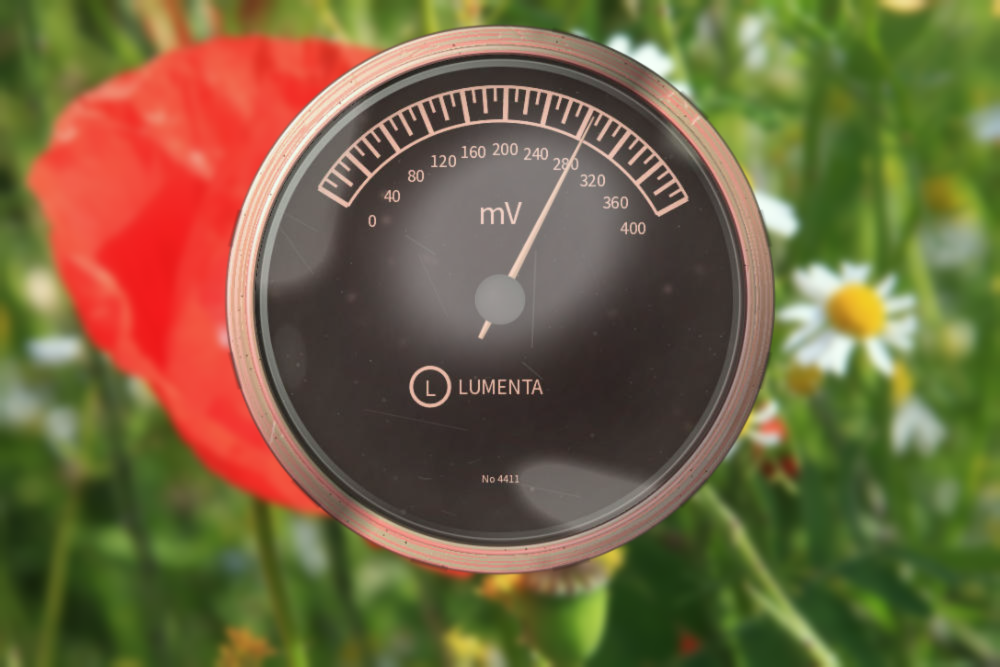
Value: 285; mV
